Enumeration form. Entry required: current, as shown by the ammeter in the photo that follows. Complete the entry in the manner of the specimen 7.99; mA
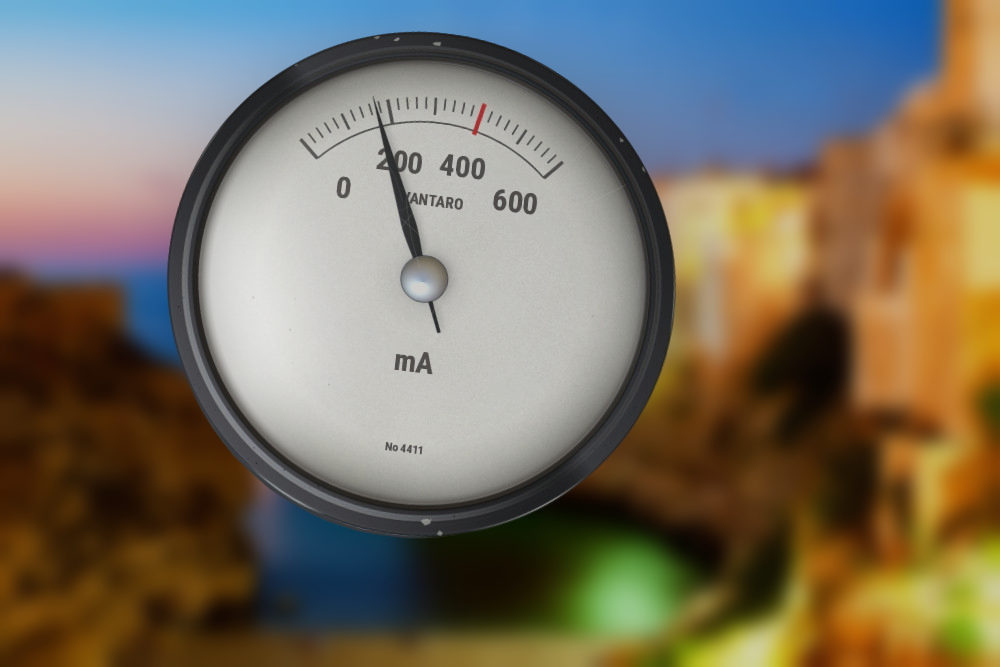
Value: 170; mA
